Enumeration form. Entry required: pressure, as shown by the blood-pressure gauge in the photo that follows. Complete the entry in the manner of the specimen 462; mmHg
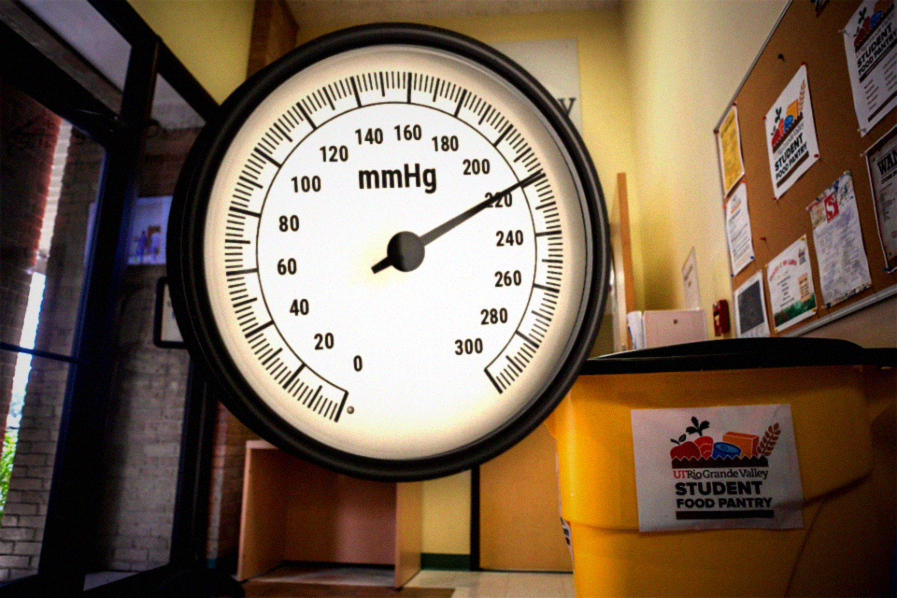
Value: 218; mmHg
